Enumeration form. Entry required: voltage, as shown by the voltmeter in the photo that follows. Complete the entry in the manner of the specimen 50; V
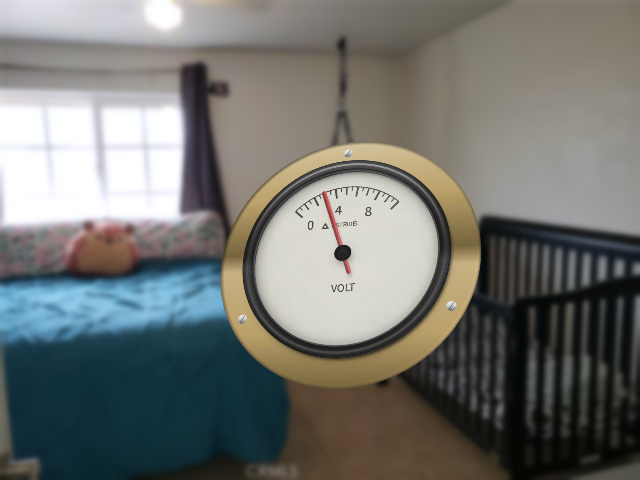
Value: 3; V
